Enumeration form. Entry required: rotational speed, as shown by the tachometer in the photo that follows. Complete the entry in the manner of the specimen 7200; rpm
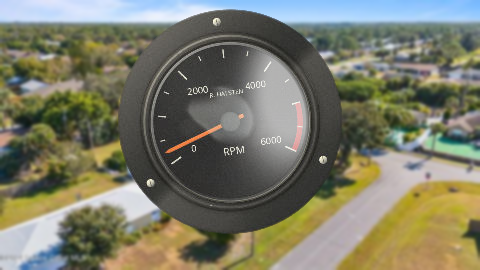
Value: 250; rpm
